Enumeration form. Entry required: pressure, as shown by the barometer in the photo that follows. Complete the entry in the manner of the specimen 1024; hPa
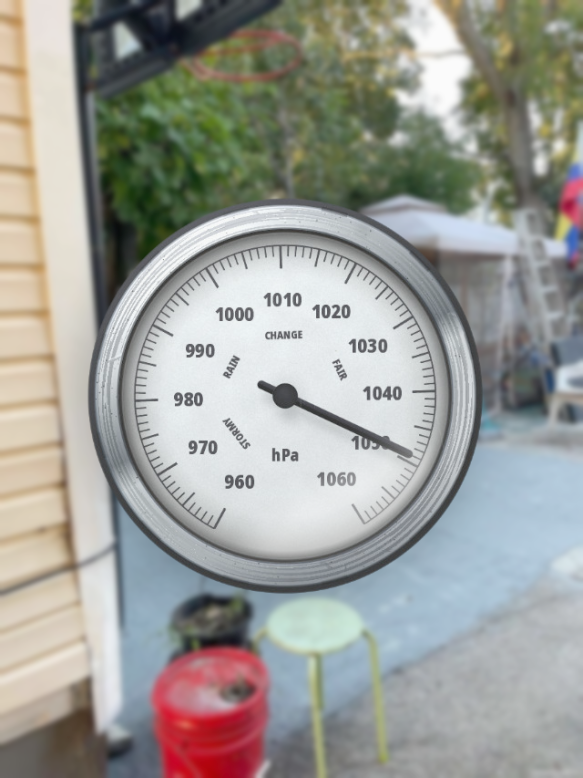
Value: 1049; hPa
